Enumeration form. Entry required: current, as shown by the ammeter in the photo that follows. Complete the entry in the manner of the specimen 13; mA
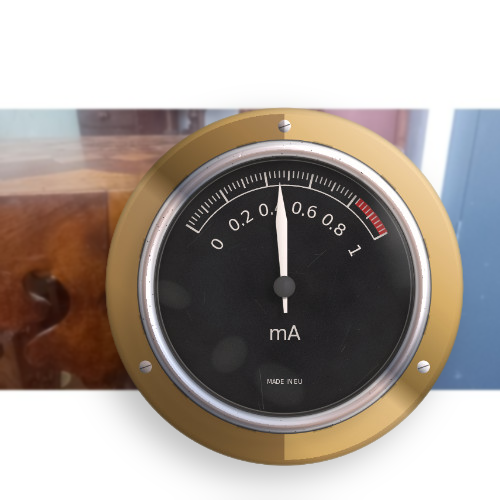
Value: 0.46; mA
